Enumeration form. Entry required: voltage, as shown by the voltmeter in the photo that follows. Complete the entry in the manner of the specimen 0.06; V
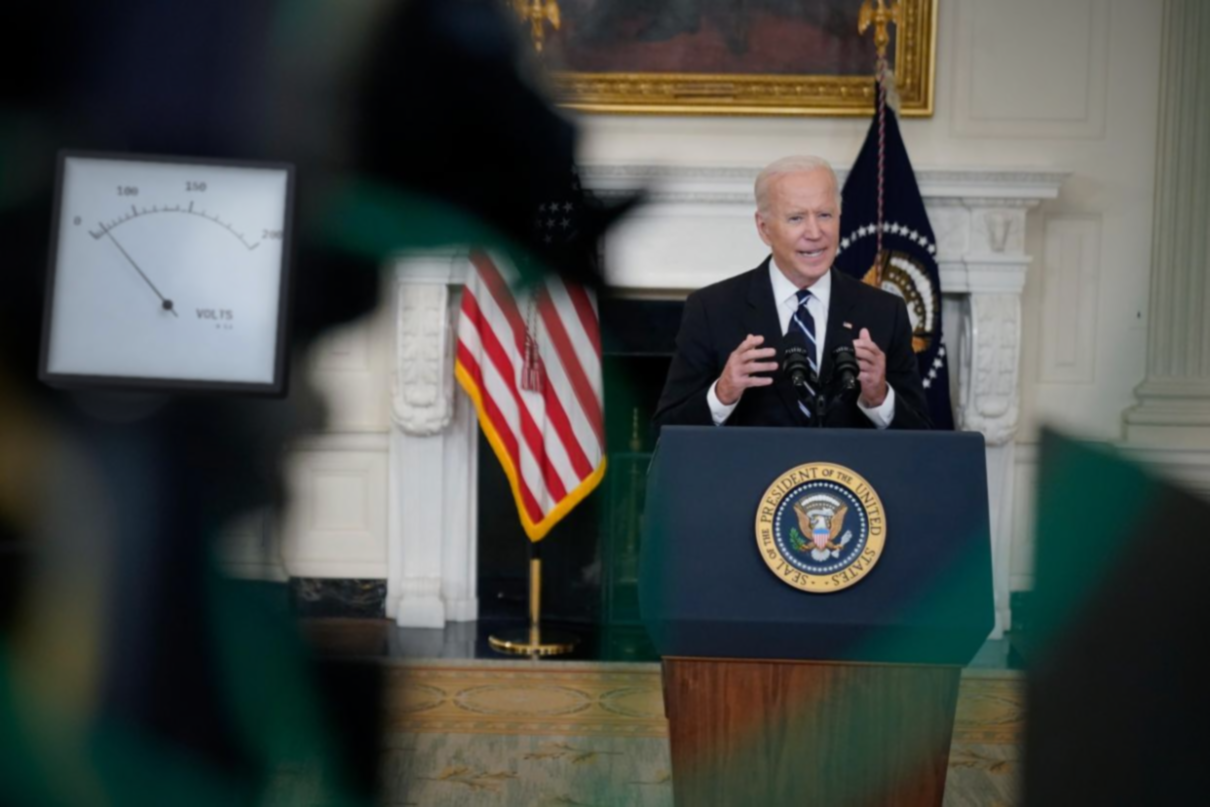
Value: 50; V
